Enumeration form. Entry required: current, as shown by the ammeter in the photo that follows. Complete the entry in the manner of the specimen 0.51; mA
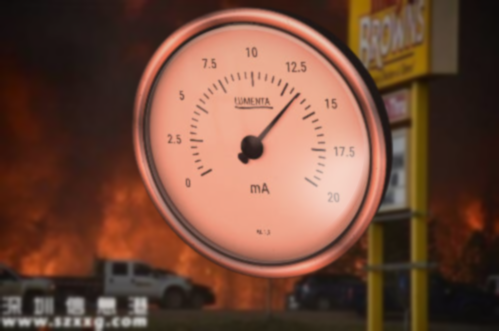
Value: 13.5; mA
